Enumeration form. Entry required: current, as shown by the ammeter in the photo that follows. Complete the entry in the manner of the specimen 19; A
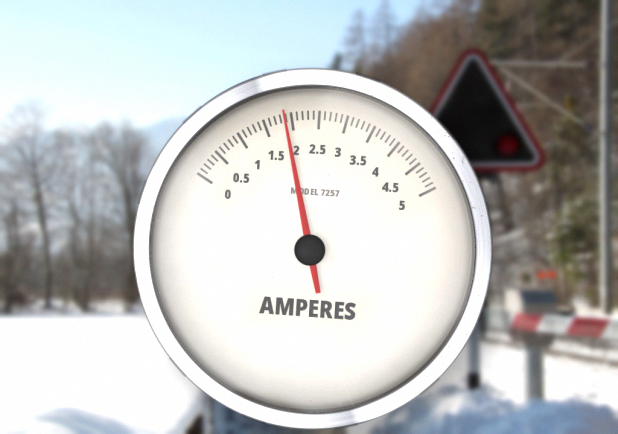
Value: 1.9; A
